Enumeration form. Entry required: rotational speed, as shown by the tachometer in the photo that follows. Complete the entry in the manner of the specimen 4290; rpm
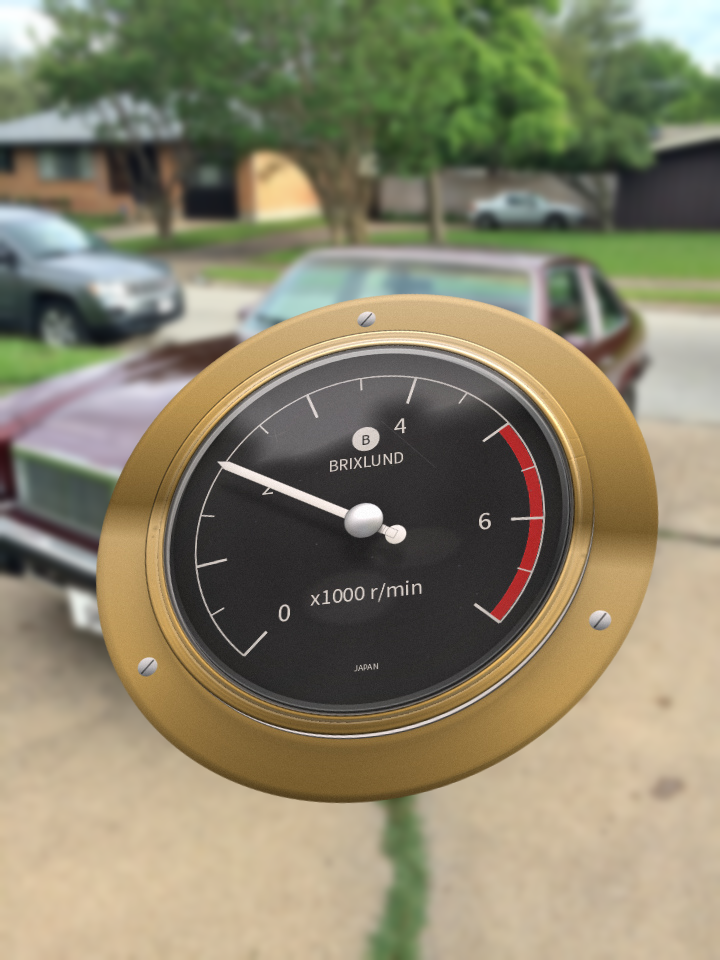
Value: 2000; rpm
